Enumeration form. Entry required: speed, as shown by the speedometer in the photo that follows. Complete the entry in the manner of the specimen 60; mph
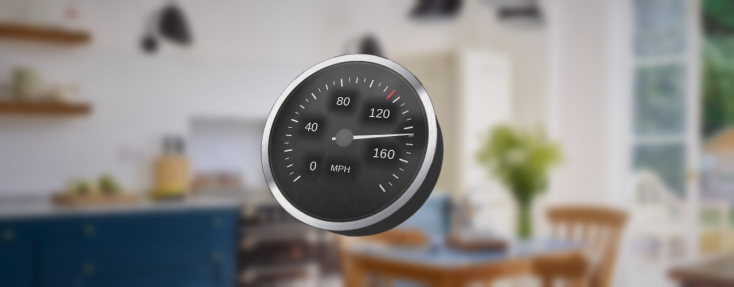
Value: 145; mph
